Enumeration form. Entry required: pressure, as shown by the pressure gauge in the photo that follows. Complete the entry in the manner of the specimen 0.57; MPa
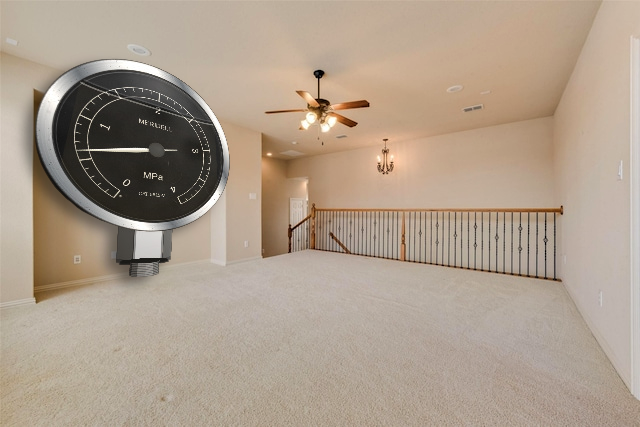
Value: 0.6; MPa
